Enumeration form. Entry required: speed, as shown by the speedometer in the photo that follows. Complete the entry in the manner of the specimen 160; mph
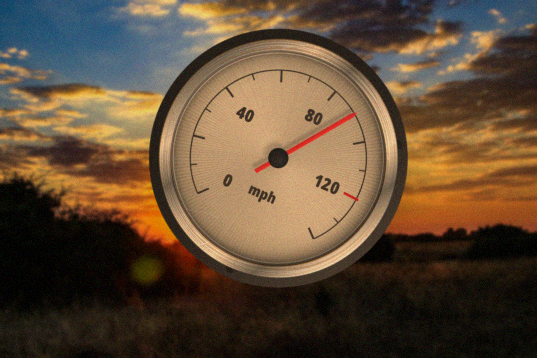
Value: 90; mph
